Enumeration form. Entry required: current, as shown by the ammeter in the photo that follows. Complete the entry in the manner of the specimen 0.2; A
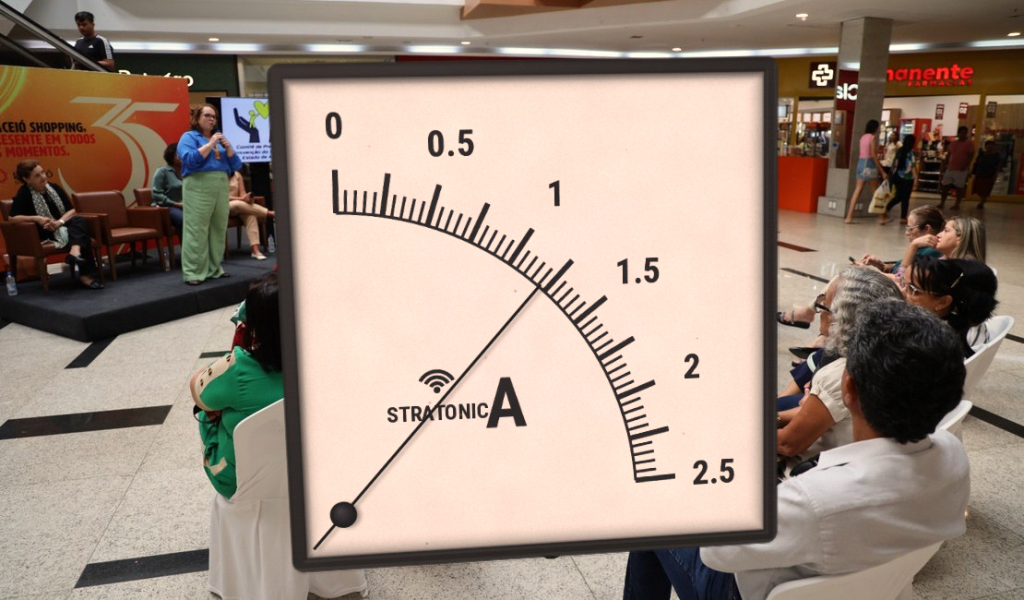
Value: 1.2; A
